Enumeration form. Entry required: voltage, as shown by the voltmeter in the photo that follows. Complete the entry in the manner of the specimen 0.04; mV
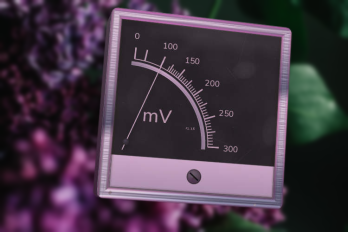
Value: 100; mV
